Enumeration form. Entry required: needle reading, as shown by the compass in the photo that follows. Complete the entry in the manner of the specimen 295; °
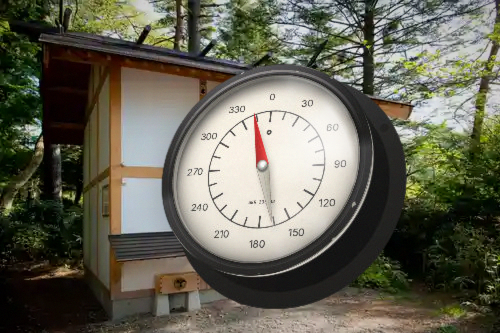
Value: 345; °
